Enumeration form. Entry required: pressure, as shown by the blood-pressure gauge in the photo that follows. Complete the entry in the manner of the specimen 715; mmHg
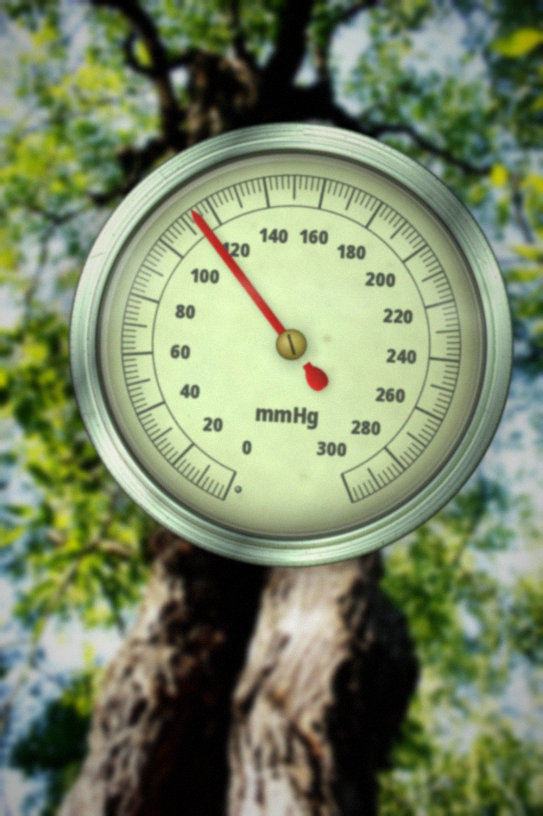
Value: 114; mmHg
